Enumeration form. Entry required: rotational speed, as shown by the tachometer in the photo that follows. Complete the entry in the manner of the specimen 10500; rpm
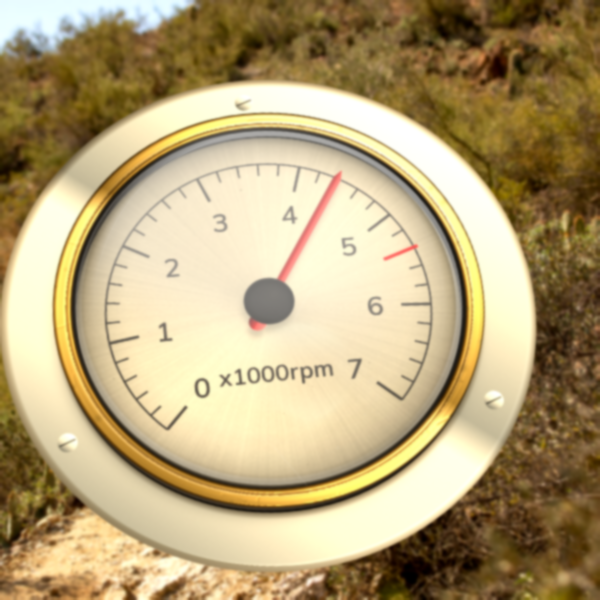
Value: 4400; rpm
